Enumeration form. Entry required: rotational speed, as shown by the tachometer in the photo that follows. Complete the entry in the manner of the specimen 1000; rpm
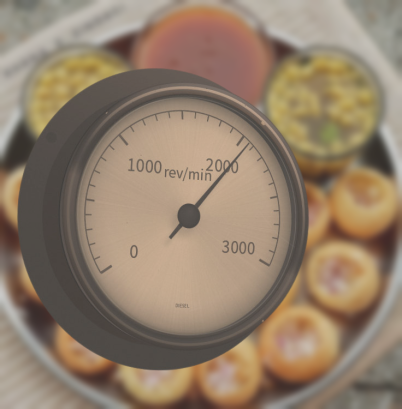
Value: 2050; rpm
